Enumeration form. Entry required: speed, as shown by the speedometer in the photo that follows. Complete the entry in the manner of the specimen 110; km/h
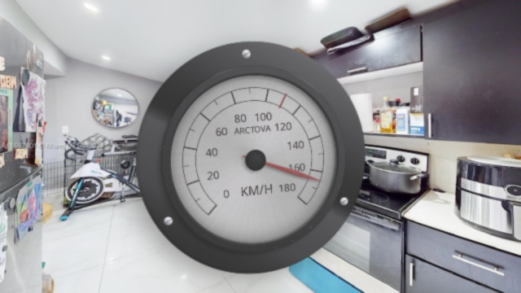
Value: 165; km/h
